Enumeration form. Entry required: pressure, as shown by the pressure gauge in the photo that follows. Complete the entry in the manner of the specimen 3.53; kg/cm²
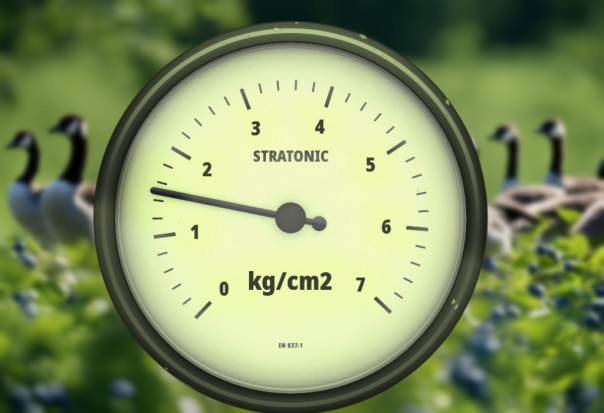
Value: 1.5; kg/cm²
